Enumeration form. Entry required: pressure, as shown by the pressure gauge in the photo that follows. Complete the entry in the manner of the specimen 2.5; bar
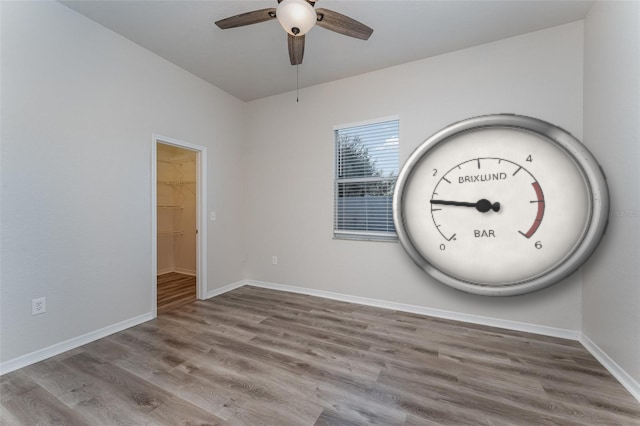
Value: 1.25; bar
